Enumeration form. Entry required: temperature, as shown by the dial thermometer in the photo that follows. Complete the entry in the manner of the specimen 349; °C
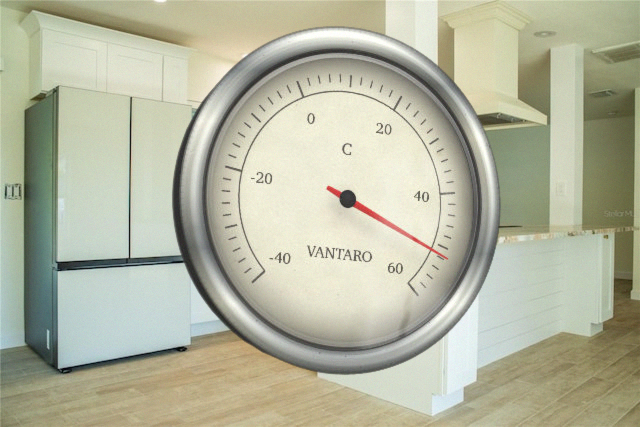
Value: 52; °C
